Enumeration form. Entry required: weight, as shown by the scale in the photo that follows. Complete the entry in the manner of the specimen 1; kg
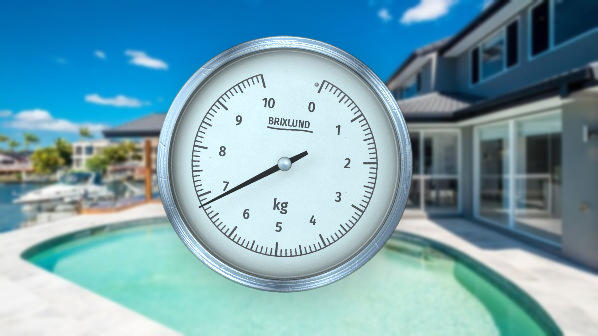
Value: 6.8; kg
